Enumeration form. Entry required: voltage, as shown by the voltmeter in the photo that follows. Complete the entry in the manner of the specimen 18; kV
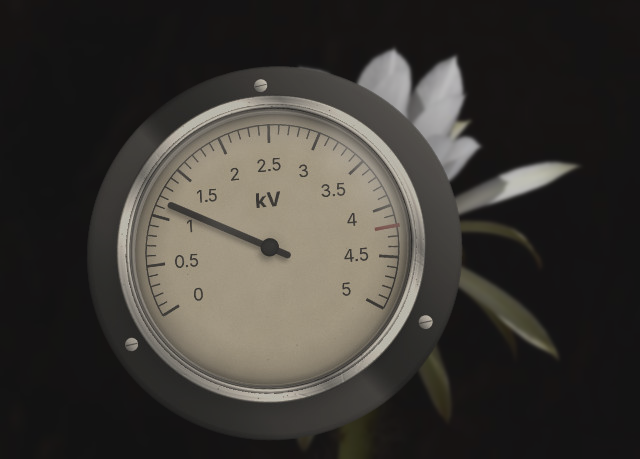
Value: 1.15; kV
